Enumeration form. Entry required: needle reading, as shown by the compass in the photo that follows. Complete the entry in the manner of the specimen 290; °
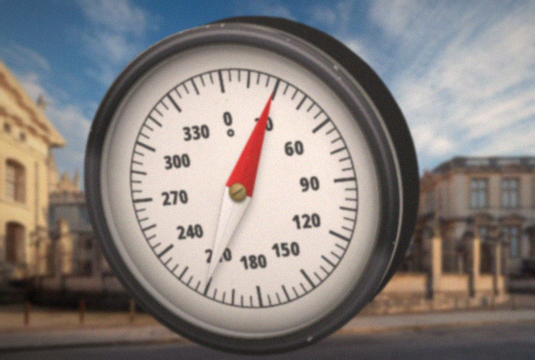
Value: 30; °
